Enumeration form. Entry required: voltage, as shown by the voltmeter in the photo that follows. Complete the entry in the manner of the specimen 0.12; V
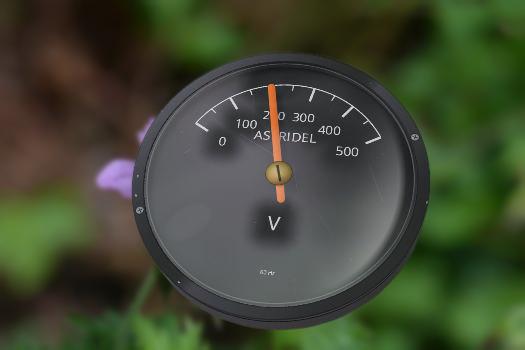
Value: 200; V
